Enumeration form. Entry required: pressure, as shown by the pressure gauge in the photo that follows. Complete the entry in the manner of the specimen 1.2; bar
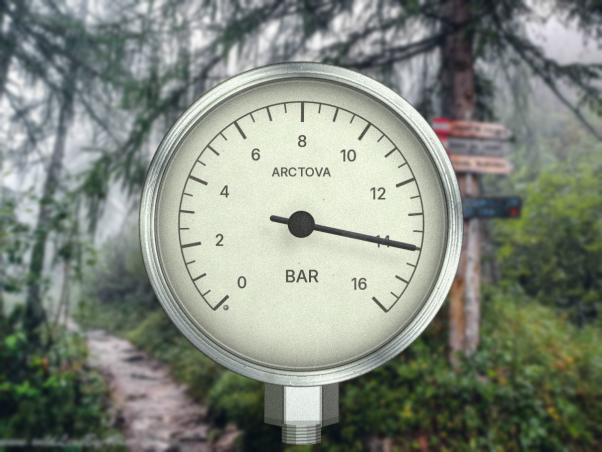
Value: 14; bar
